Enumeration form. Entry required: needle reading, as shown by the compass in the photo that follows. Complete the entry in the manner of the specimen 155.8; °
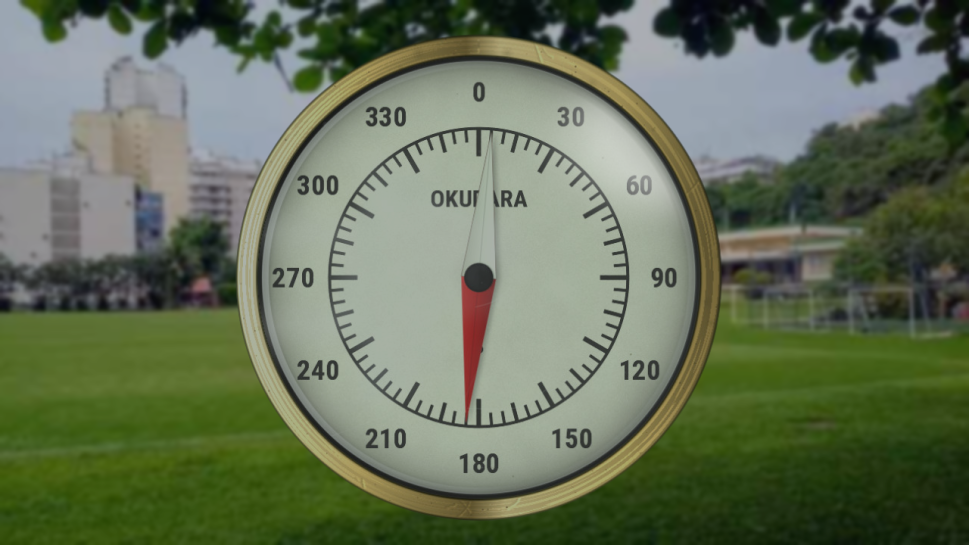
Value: 185; °
